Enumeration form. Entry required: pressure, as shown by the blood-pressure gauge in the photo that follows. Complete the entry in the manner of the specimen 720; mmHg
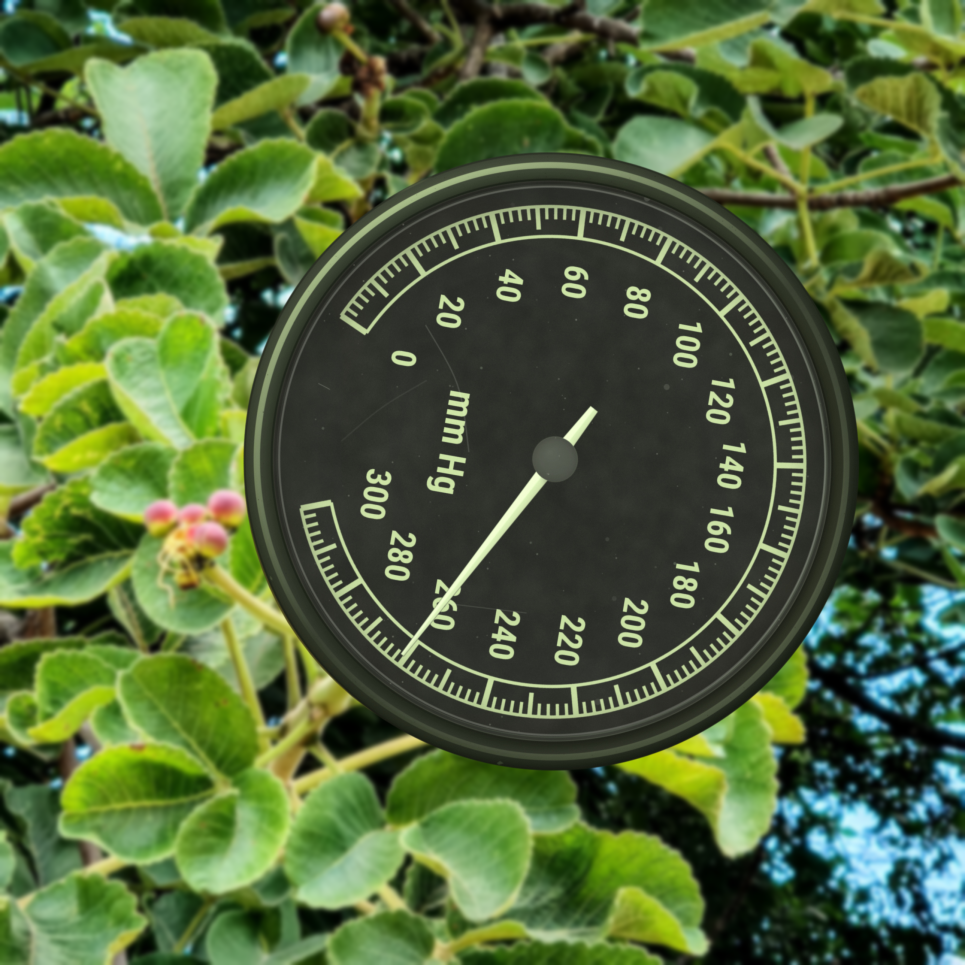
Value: 261; mmHg
